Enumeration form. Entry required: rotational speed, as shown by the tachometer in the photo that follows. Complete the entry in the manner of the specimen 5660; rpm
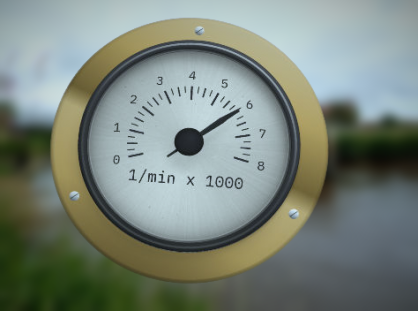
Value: 6000; rpm
